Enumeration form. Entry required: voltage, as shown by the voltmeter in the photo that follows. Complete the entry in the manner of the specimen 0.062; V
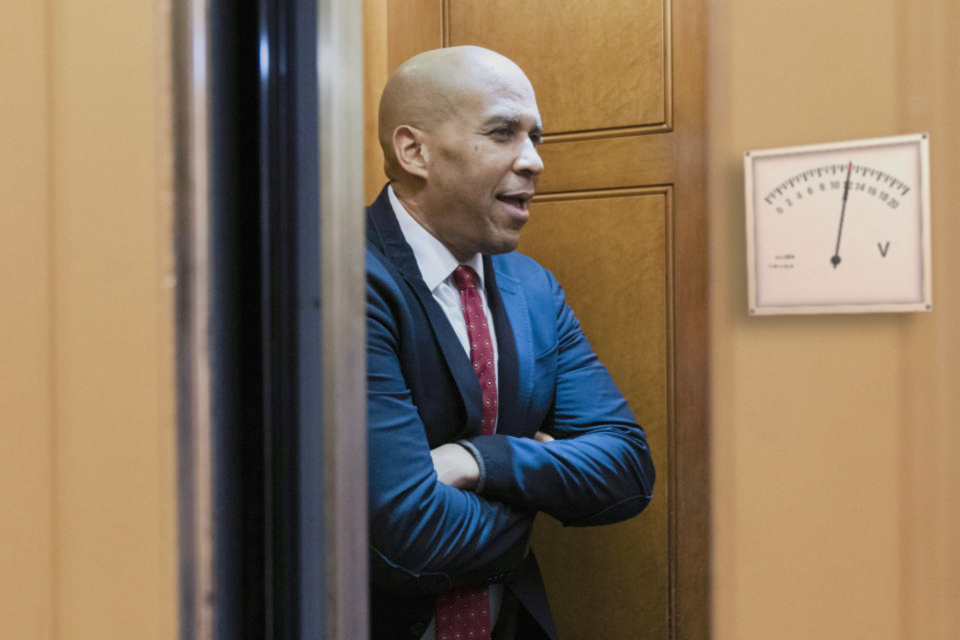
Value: 12; V
